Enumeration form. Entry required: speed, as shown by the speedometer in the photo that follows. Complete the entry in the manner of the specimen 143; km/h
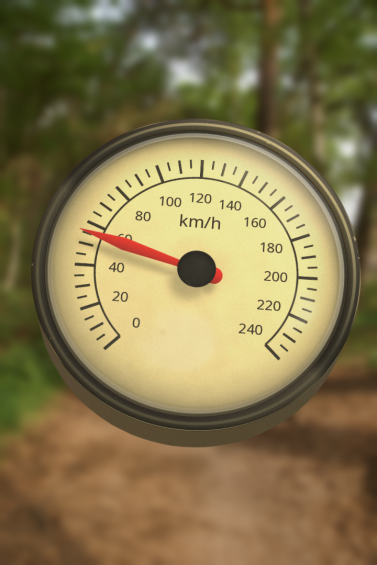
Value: 55; km/h
